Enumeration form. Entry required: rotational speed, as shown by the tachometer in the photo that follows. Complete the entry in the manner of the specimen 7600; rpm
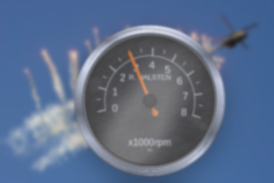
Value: 3000; rpm
